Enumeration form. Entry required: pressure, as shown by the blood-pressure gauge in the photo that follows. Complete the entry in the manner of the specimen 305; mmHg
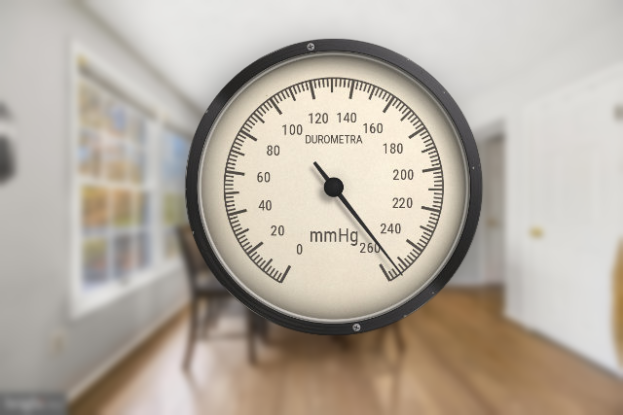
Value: 254; mmHg
